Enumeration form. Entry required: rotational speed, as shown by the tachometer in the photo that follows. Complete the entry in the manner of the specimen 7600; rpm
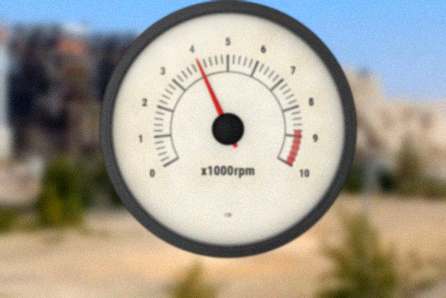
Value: 4000; rpm
